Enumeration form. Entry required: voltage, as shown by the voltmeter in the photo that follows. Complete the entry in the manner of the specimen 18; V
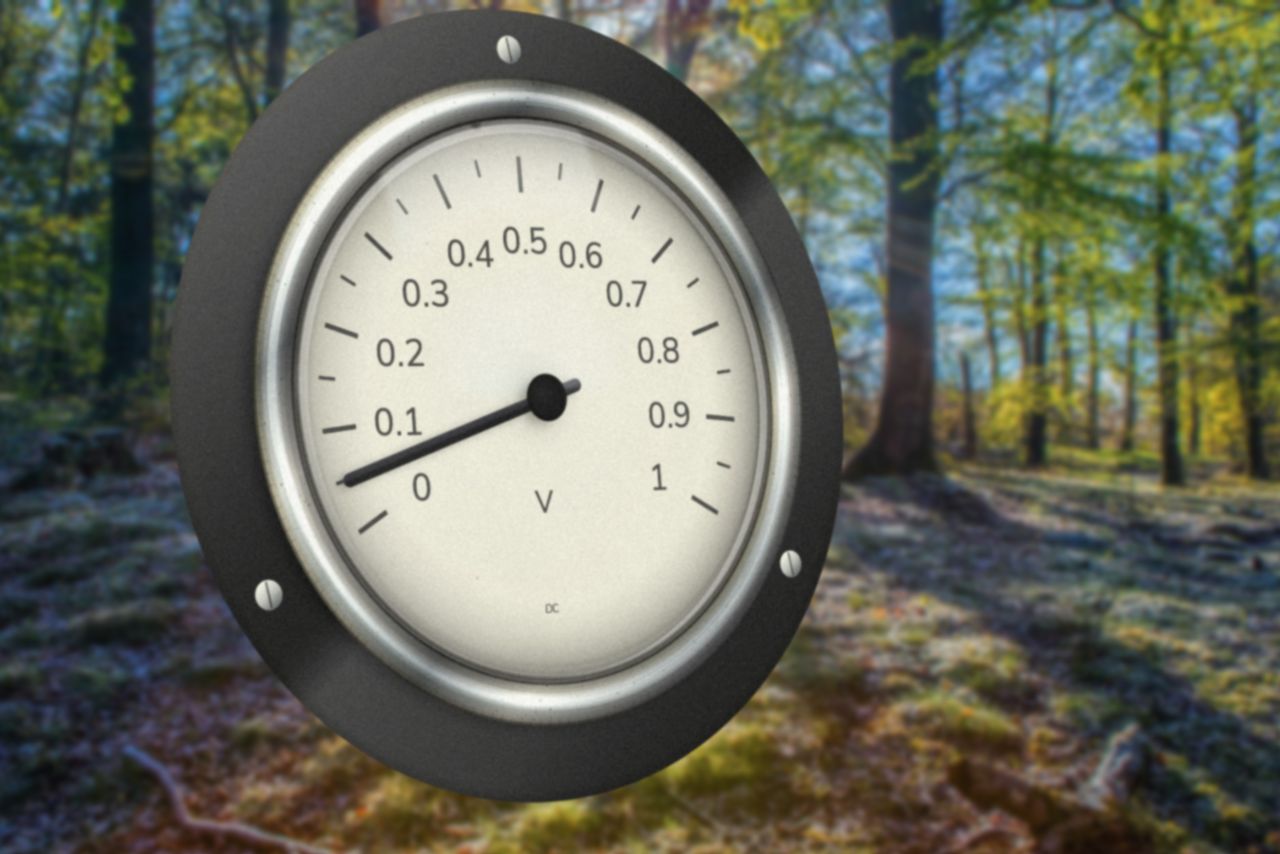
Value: 0.05; V
